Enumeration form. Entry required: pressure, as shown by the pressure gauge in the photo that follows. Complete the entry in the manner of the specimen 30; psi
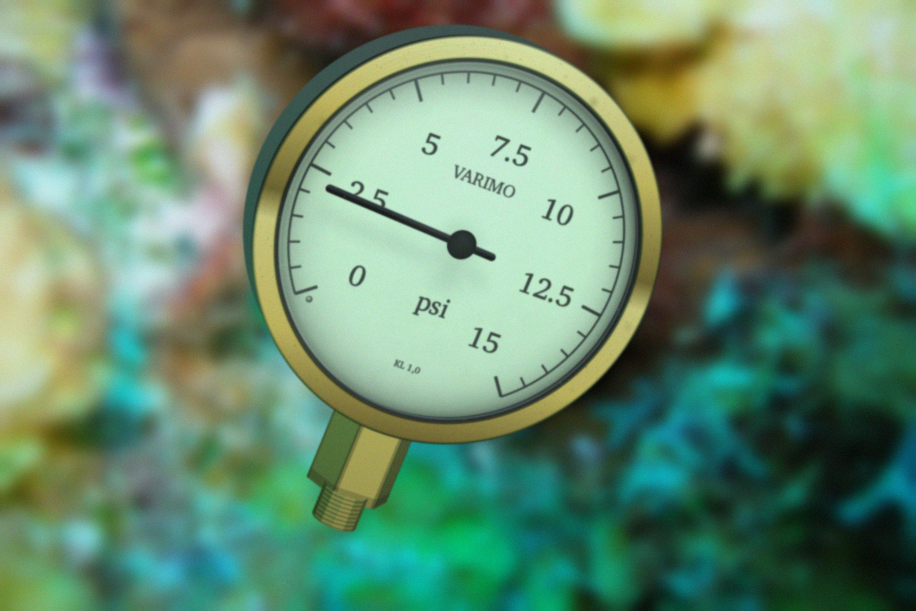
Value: 2.25; psi
